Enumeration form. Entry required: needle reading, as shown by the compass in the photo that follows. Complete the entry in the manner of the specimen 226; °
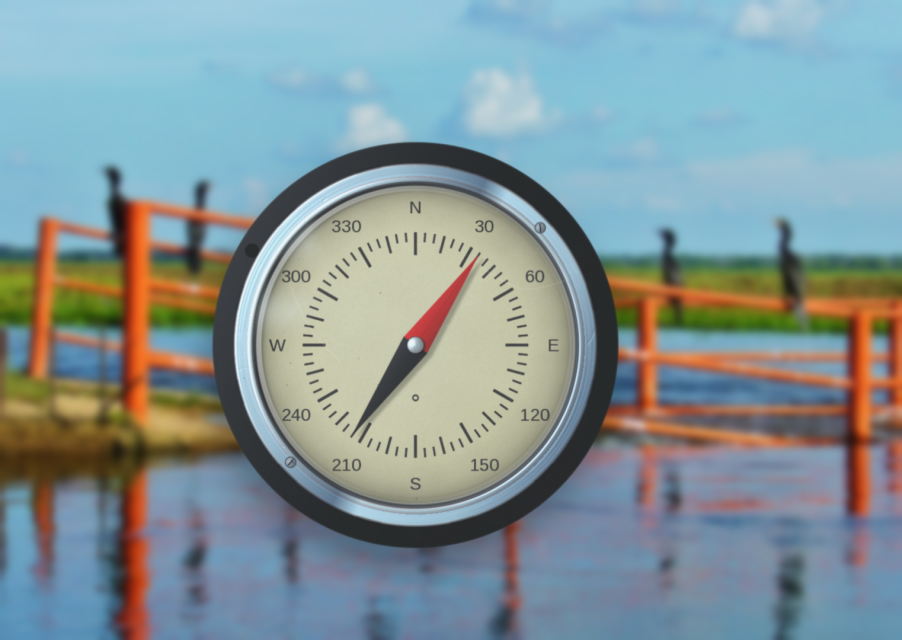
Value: 35; °
